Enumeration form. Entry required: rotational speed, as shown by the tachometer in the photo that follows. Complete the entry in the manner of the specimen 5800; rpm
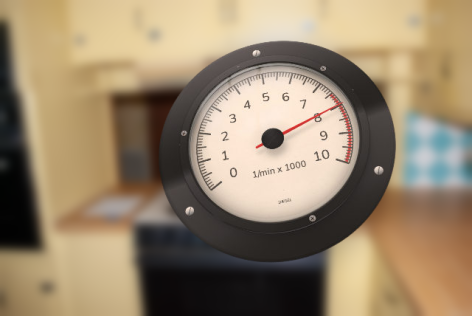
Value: 8000; rpm
